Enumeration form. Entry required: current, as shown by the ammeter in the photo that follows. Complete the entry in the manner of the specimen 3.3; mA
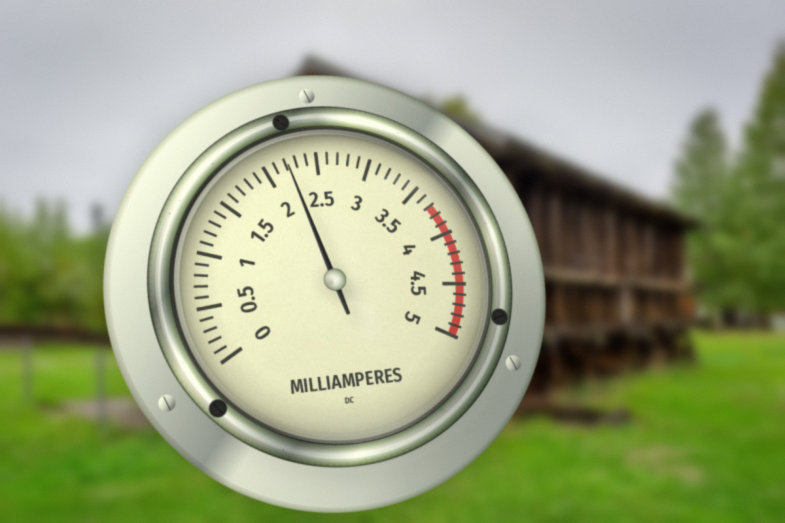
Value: 2.2; mA
